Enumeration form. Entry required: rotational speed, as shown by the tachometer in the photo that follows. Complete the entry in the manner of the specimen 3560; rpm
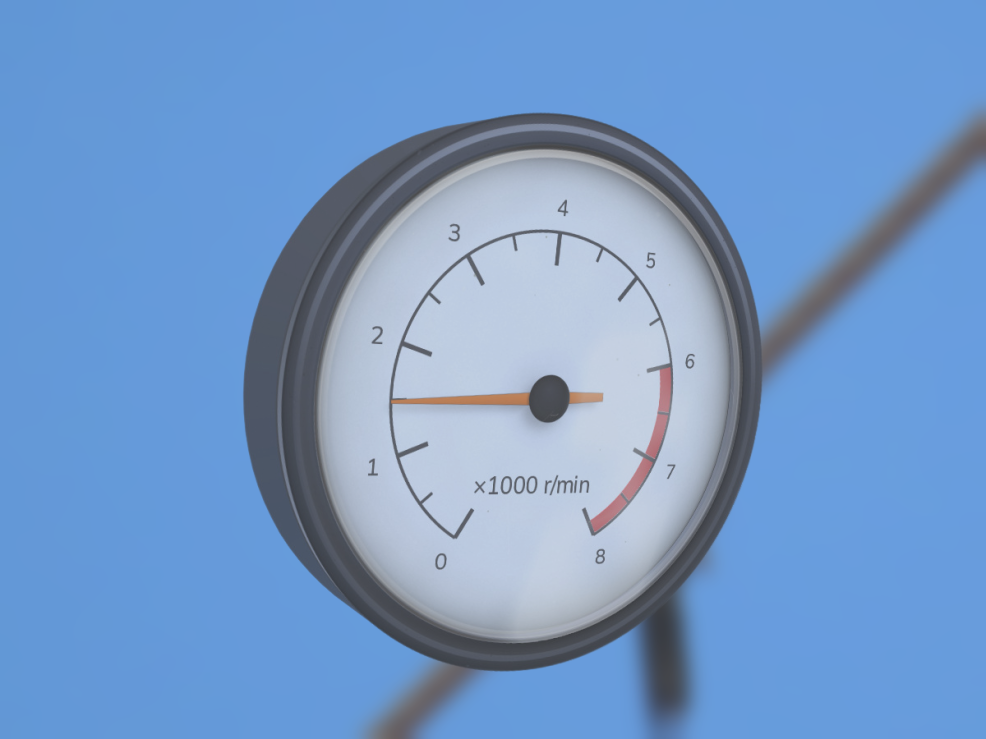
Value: 1500; rpm
